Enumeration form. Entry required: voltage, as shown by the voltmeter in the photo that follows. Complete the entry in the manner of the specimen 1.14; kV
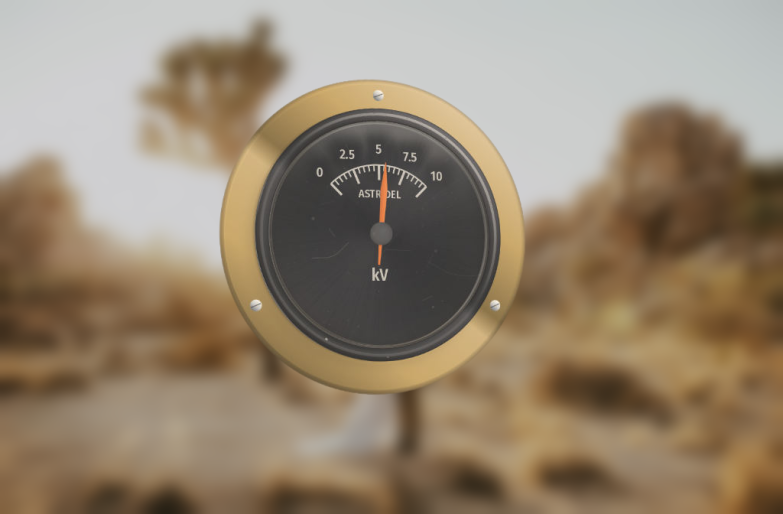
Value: 5.5; kV
